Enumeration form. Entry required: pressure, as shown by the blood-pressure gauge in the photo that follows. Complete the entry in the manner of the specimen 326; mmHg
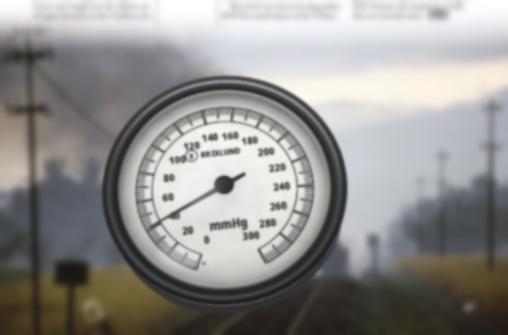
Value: 40; mmHg
